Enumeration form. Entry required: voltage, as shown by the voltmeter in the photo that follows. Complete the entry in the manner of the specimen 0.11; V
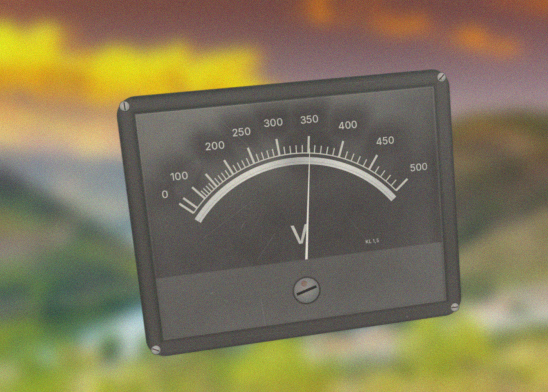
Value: 350; V
